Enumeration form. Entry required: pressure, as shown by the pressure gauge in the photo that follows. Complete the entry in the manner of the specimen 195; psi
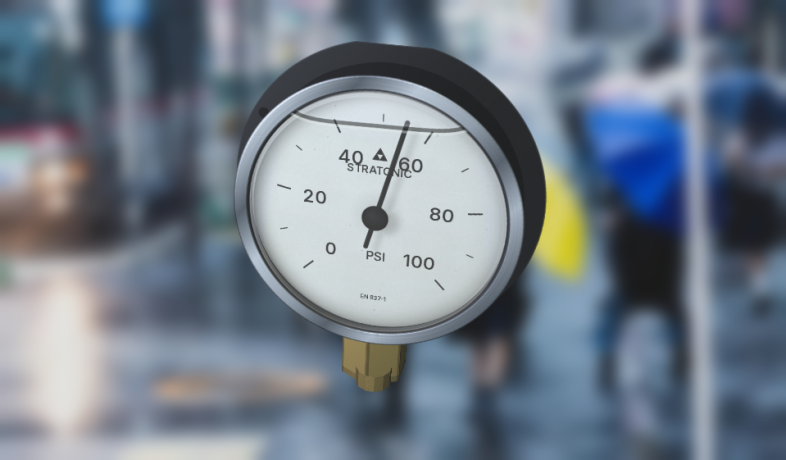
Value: 55; psi
